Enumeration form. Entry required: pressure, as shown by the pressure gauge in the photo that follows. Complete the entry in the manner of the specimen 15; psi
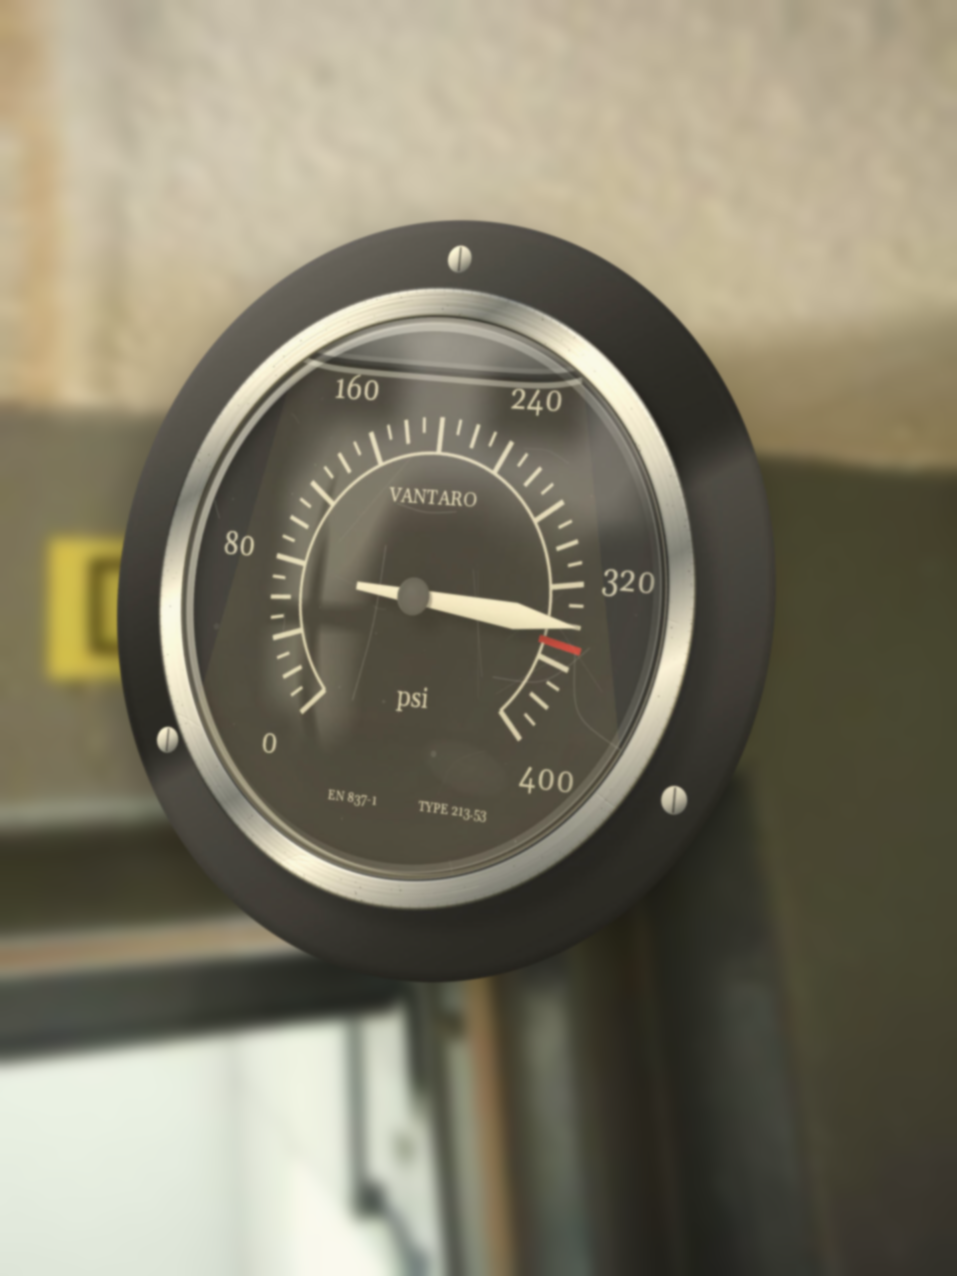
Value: 340; psi
